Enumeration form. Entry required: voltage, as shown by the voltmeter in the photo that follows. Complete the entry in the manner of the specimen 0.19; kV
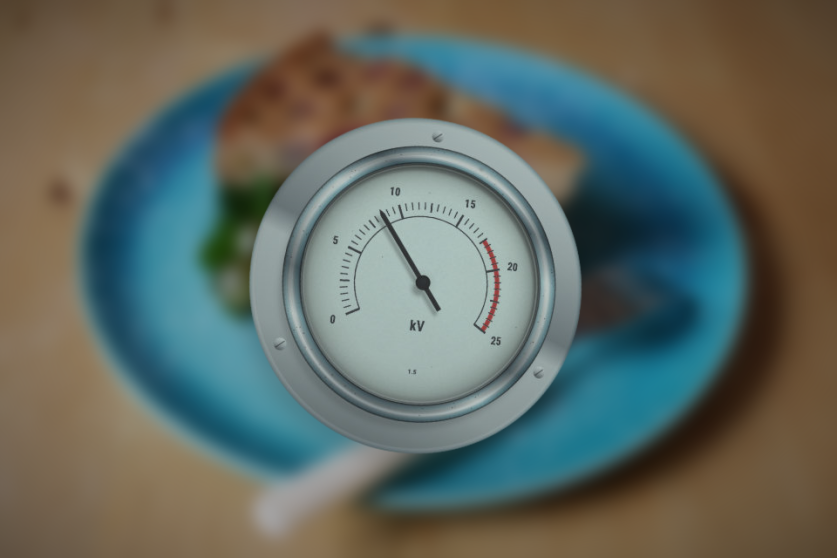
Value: 8.5; kV
